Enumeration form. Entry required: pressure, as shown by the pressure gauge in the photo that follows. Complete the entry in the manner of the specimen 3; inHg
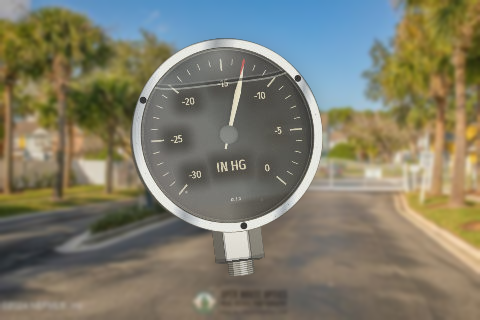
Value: -13; inHg
